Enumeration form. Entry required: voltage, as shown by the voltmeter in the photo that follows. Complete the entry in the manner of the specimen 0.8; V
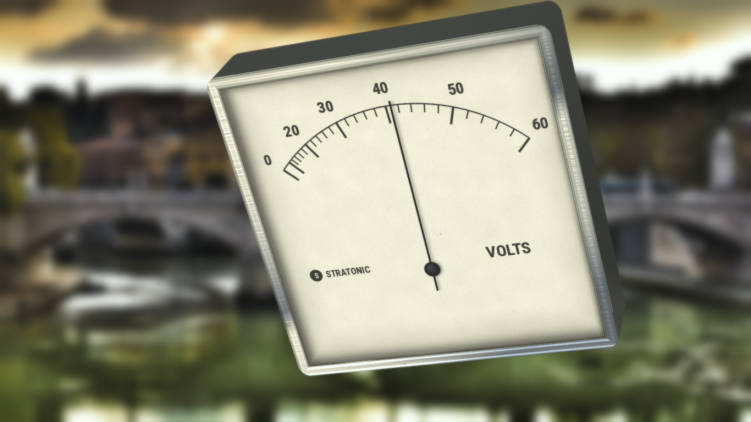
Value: 41; V
